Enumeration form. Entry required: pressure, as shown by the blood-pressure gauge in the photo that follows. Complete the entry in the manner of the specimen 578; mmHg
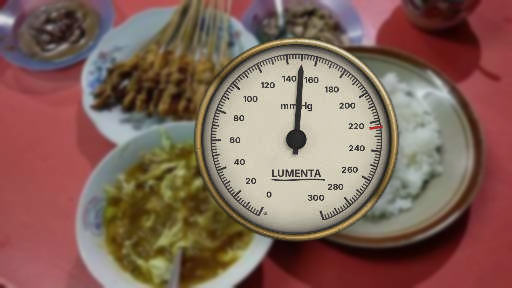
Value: 150; mmHg
